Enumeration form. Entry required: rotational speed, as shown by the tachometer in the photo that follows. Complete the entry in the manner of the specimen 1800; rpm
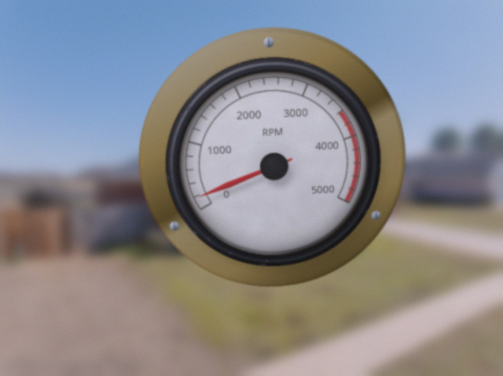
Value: 200; rpm
